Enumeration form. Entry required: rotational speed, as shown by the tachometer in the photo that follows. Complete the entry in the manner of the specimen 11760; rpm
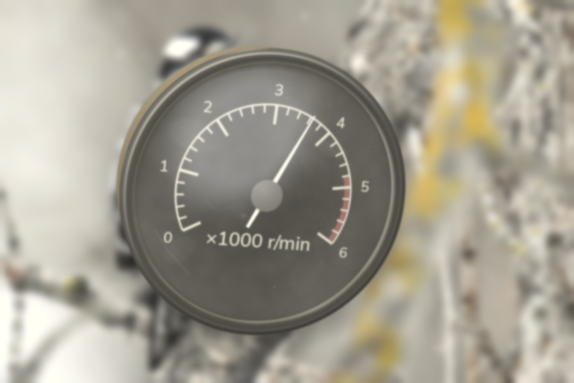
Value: 3600; rpm
